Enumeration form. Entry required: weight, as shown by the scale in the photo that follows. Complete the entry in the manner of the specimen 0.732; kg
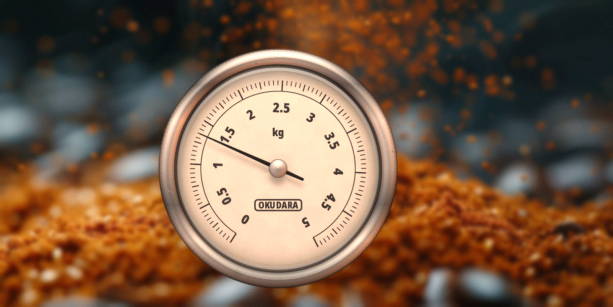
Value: 1.35; kg
